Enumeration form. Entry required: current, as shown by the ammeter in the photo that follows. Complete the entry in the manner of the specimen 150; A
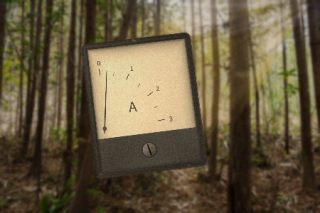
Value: 0.25; A
